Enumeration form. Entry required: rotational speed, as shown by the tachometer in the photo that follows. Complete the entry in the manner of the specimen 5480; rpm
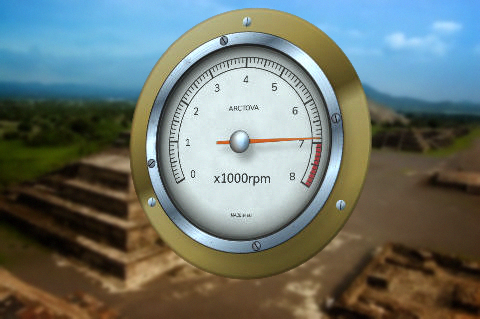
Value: 6900; rpm
